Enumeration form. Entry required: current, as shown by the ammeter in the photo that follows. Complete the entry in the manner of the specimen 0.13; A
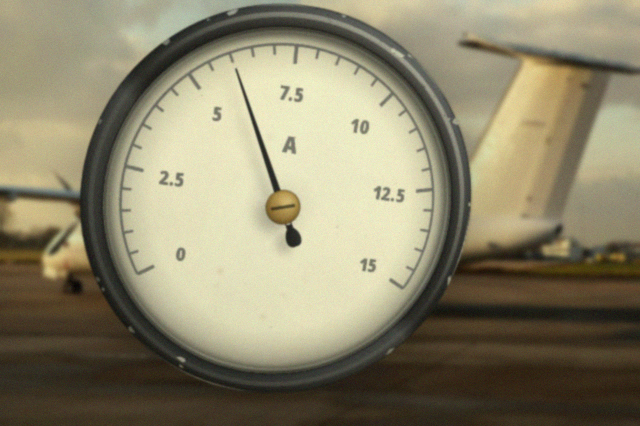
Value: 6; A
